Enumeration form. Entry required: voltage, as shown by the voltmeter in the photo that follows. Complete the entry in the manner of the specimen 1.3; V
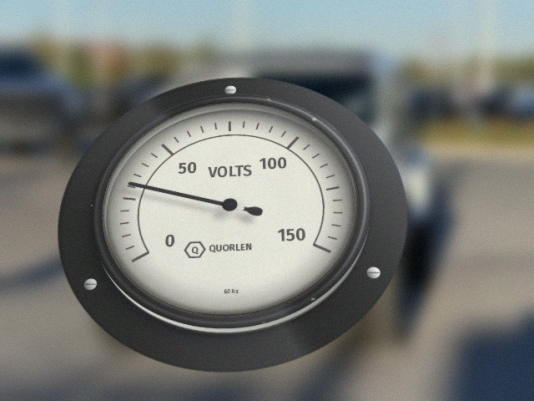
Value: 30; V
